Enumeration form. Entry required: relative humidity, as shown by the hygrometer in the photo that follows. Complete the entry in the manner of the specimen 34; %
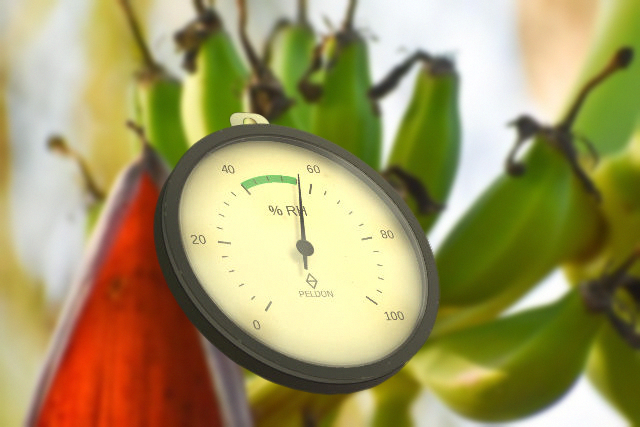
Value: 56; %
